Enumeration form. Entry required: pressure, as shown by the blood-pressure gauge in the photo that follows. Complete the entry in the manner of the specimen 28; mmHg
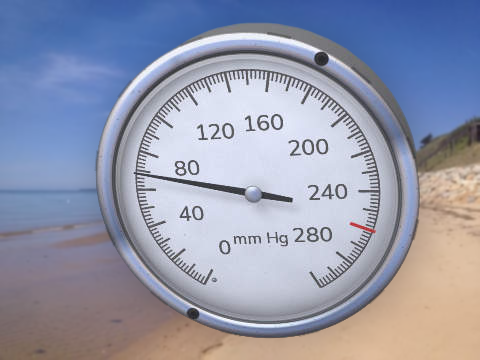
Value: 70; mmHg
